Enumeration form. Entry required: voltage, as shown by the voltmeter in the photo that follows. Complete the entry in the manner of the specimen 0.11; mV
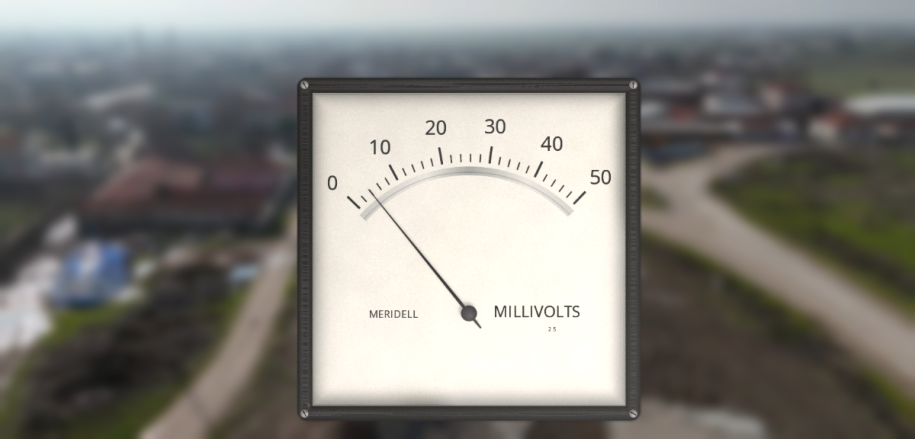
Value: 4; mV
